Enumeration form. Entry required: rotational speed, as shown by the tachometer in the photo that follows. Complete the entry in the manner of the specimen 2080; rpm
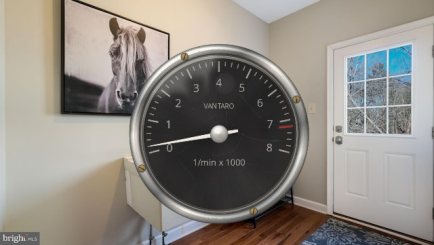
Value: 200; rpm
